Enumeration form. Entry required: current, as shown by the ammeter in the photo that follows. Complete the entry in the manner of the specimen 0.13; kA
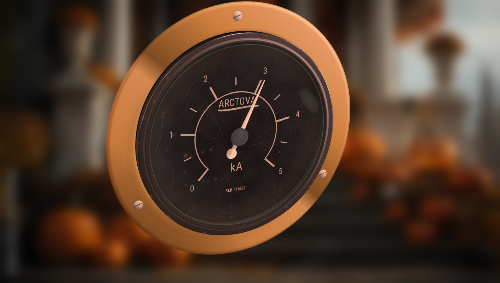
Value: 3; kA
